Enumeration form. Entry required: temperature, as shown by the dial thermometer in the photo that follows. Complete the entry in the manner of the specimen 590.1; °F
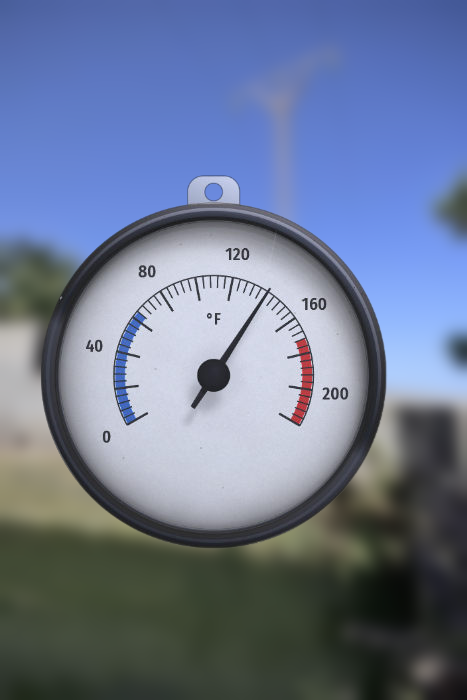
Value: 140; °F
